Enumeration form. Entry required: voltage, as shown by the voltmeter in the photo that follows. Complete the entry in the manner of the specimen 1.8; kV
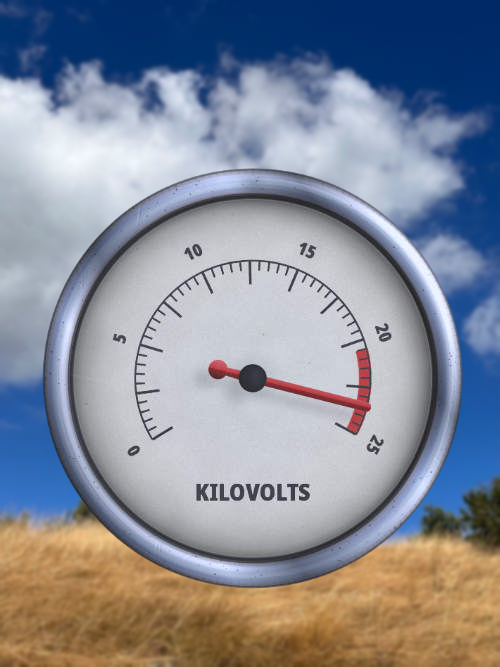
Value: 23.5; kV
